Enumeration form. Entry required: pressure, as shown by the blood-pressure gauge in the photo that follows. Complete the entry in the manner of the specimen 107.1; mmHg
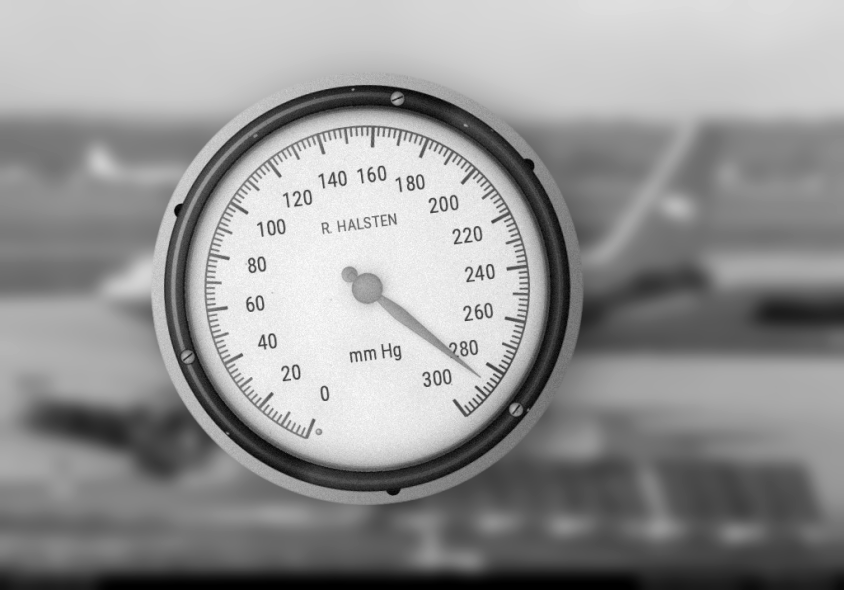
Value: 286; mmHg
